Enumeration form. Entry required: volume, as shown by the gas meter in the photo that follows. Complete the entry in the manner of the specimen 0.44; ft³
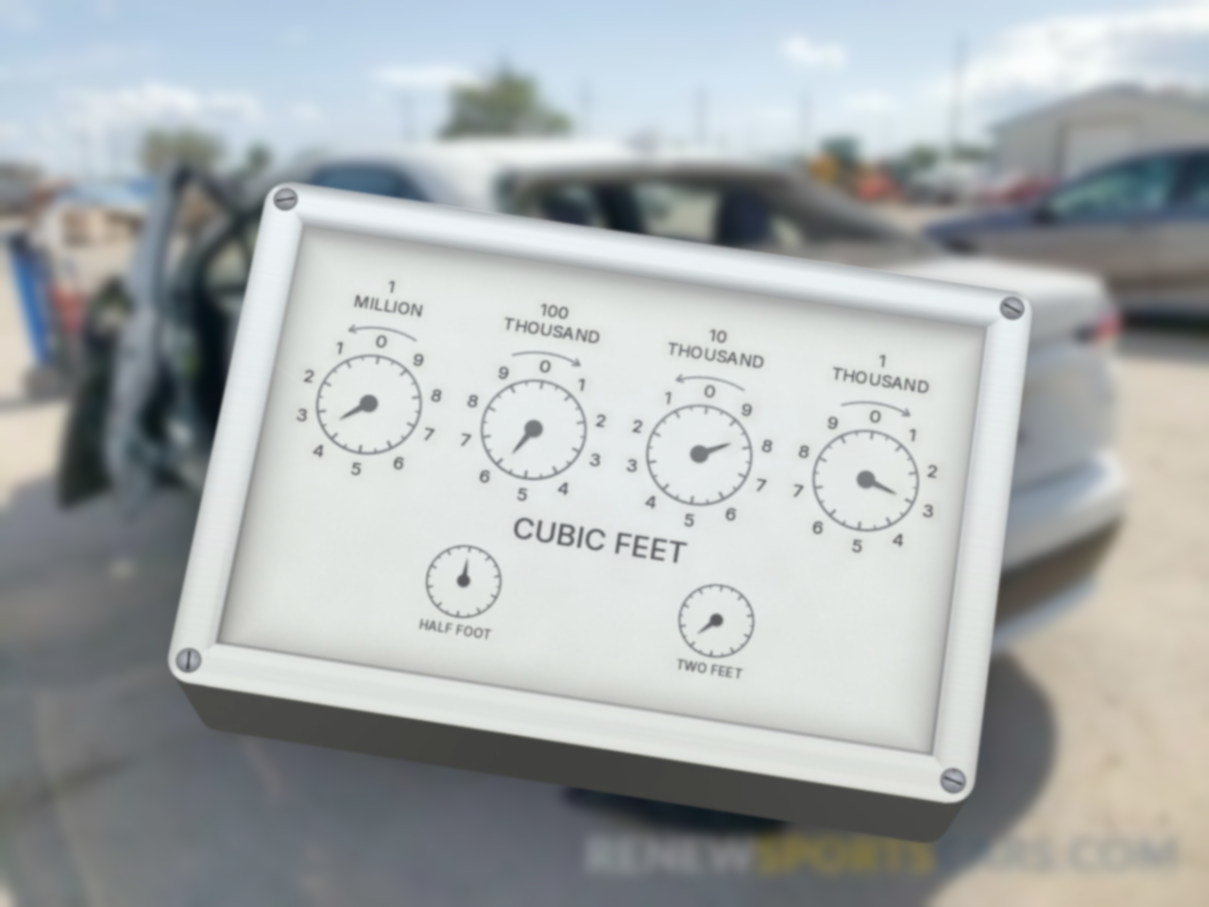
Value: 358300; ft³
